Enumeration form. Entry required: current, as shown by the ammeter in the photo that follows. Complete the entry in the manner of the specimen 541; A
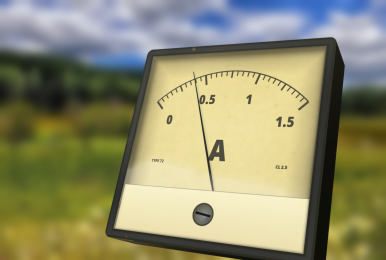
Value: 0.4; A
